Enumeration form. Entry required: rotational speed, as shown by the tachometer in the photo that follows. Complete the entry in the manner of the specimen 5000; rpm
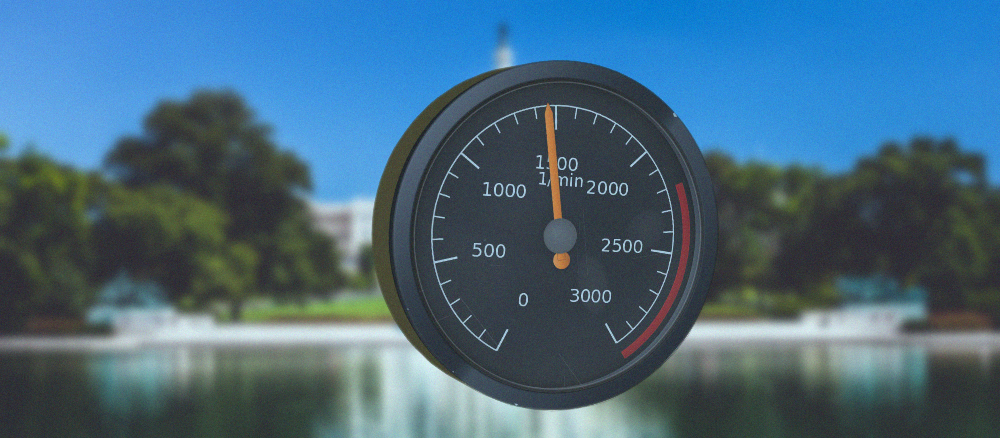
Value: 1450; rpm
